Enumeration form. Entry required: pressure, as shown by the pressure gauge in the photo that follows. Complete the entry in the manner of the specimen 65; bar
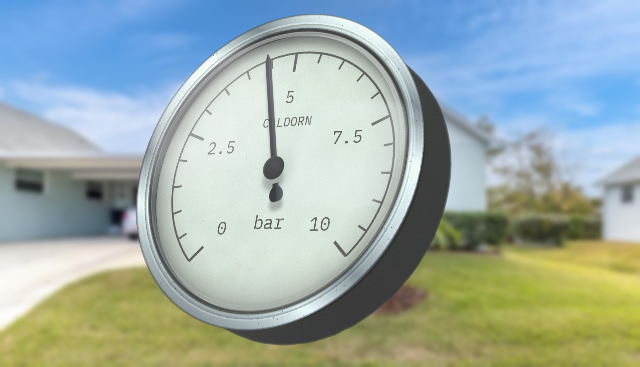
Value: 4.5; bar
